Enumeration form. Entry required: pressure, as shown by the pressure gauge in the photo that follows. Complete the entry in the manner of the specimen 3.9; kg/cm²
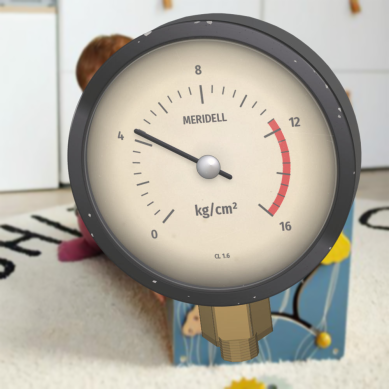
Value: 4.5; kg/cm²
